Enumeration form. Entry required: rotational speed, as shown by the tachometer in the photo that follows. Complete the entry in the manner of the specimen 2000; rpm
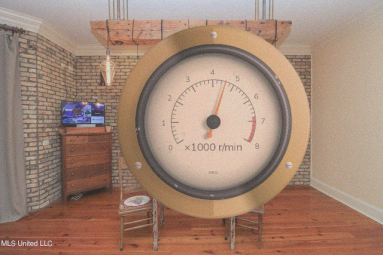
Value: 4600; rpm
